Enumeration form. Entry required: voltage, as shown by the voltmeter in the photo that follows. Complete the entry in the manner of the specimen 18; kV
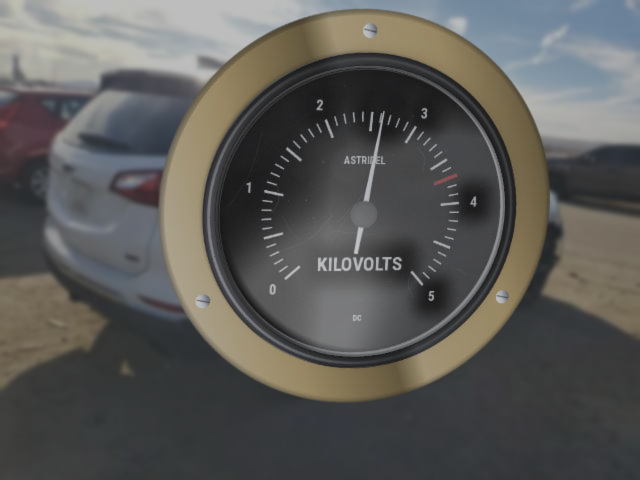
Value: 2.6; kV
